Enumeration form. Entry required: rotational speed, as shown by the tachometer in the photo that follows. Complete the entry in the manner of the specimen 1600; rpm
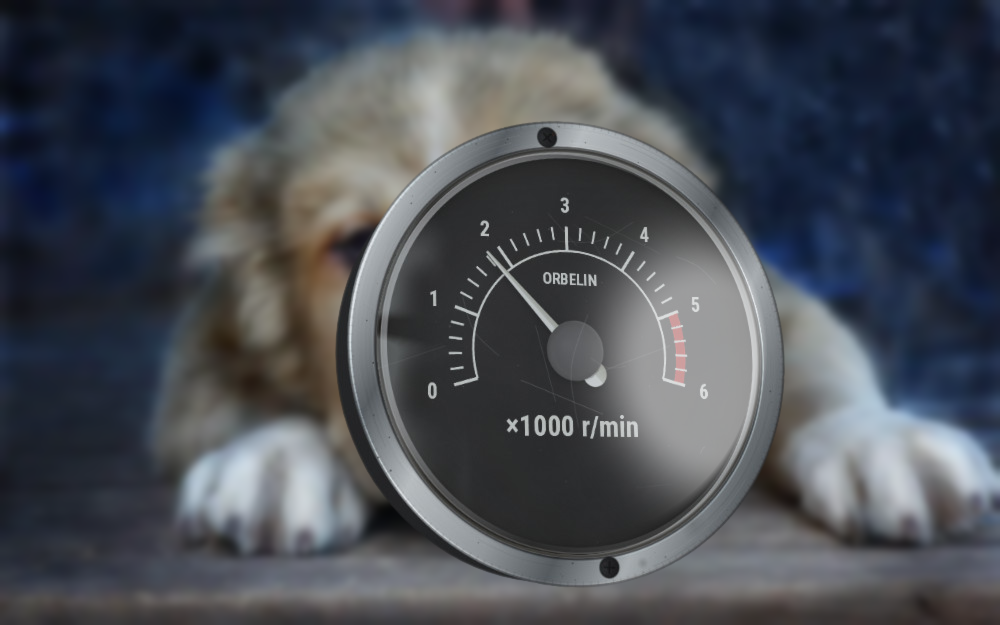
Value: 1800; rpm
